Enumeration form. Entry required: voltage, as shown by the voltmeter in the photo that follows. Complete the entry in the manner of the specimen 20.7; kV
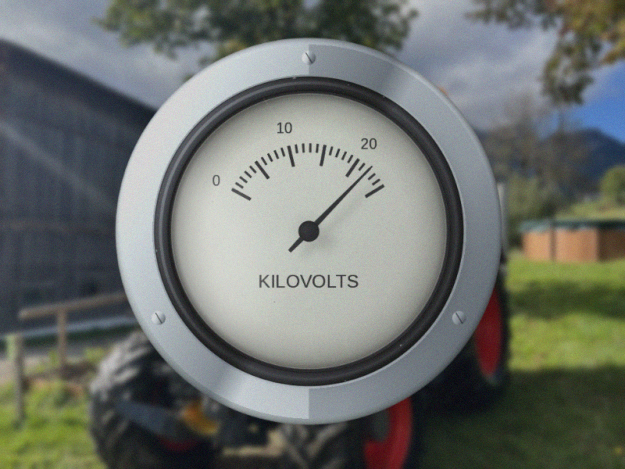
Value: 22; kV
